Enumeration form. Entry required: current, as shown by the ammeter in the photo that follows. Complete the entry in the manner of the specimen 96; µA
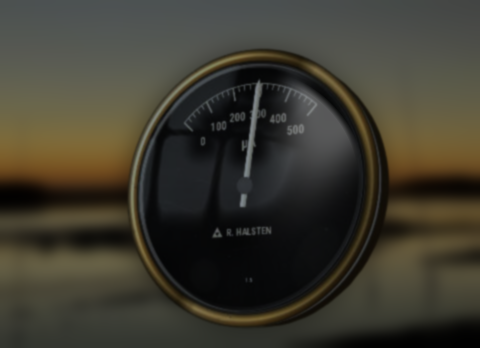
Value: 300; µA
